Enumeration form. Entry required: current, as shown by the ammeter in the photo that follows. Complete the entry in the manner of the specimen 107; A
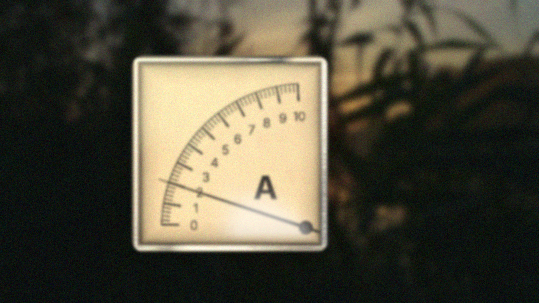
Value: 2; A
